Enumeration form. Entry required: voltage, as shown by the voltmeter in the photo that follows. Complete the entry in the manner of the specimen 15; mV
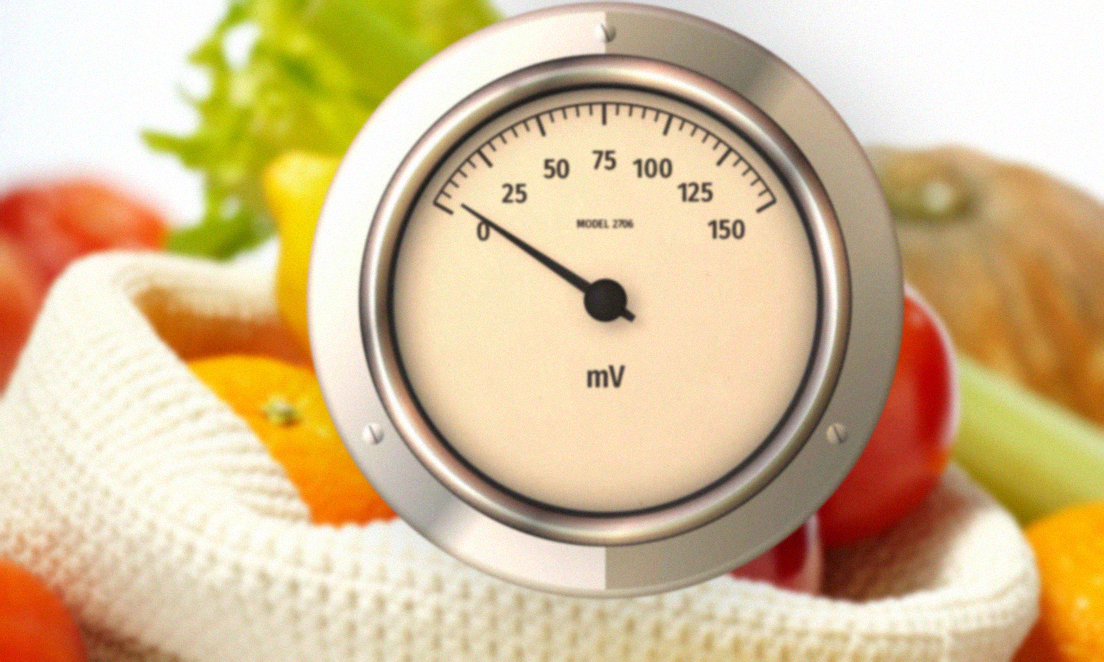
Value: 5; mV
